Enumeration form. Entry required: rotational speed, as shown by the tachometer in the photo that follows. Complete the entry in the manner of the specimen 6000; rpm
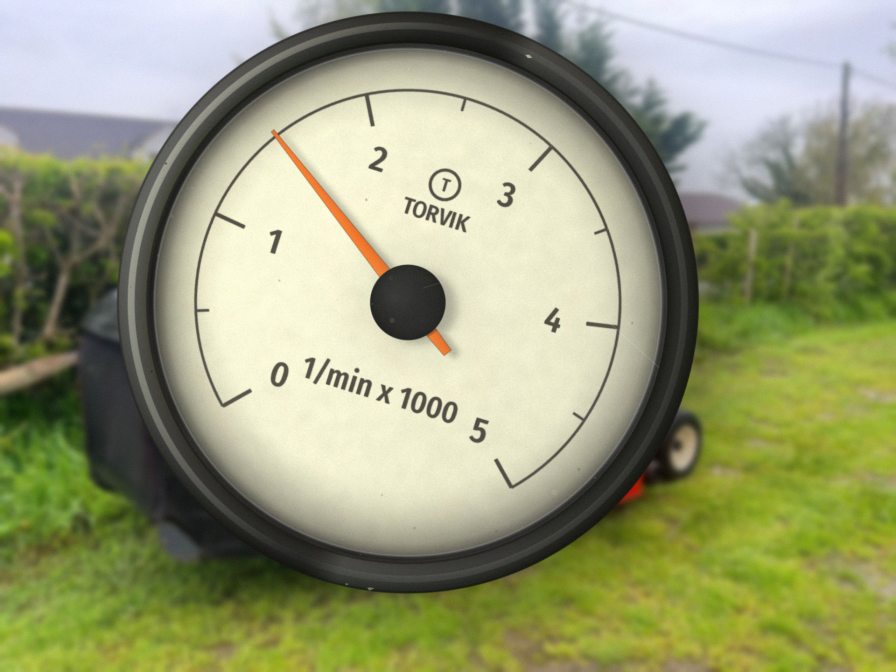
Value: 1500; rpm
